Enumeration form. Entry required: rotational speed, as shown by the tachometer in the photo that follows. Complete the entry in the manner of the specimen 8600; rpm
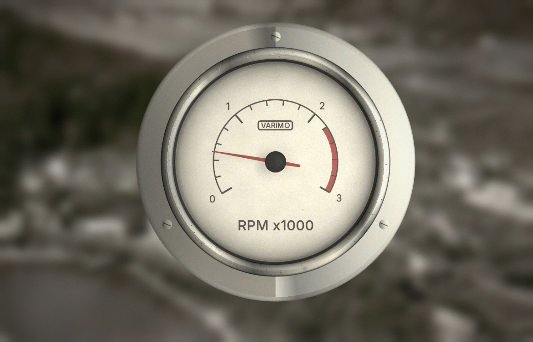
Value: 500; rpm
